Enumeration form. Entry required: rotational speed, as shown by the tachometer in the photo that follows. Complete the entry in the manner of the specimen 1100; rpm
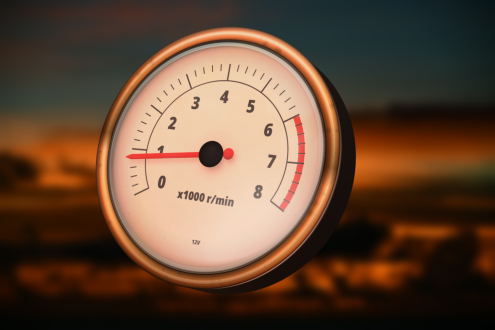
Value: 800; rpm
